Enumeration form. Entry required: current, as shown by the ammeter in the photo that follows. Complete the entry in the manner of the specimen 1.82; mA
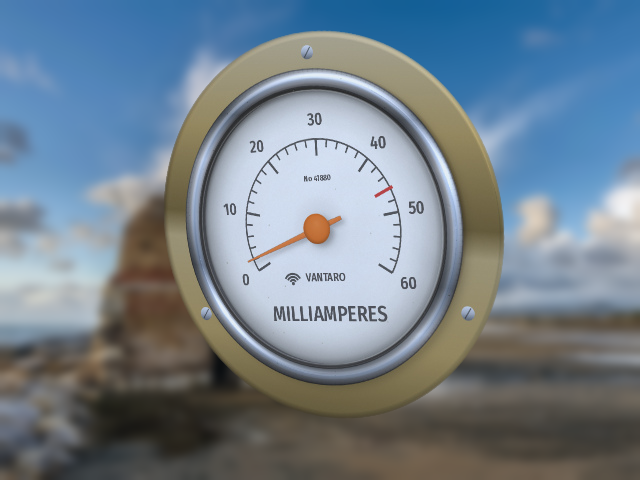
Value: 2; mA
